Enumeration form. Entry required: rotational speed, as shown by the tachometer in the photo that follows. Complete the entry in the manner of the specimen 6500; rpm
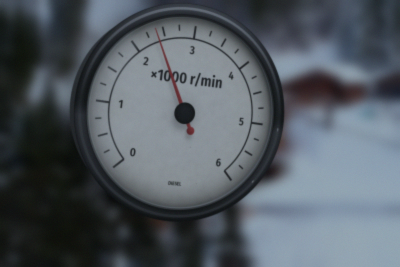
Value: 2375; rpm
